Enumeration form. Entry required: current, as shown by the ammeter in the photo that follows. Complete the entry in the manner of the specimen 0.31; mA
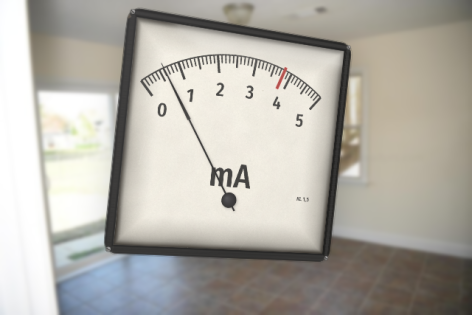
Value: 0.6; mA
